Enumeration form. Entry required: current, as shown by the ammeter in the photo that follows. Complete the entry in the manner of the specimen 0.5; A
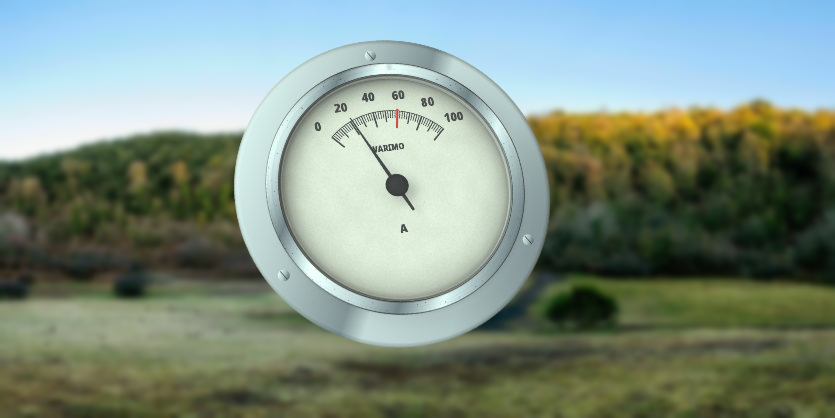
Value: 20; A
